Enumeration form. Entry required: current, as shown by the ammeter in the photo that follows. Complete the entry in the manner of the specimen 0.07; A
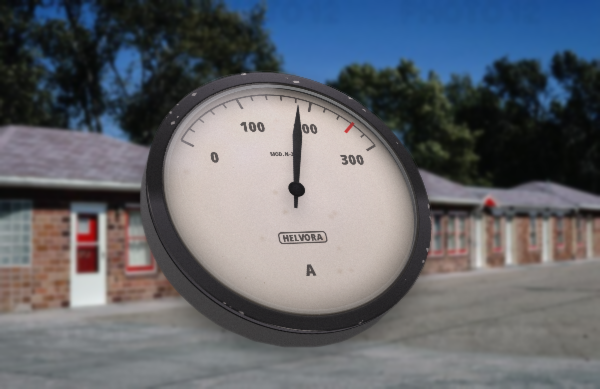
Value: 180; A
